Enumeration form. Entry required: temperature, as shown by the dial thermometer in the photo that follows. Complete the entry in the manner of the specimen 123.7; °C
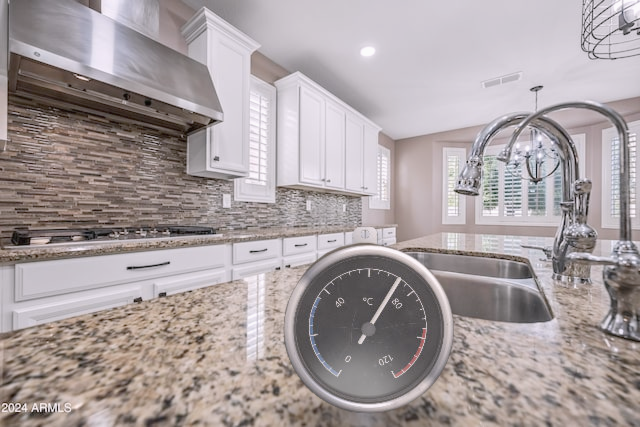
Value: 72; °C
